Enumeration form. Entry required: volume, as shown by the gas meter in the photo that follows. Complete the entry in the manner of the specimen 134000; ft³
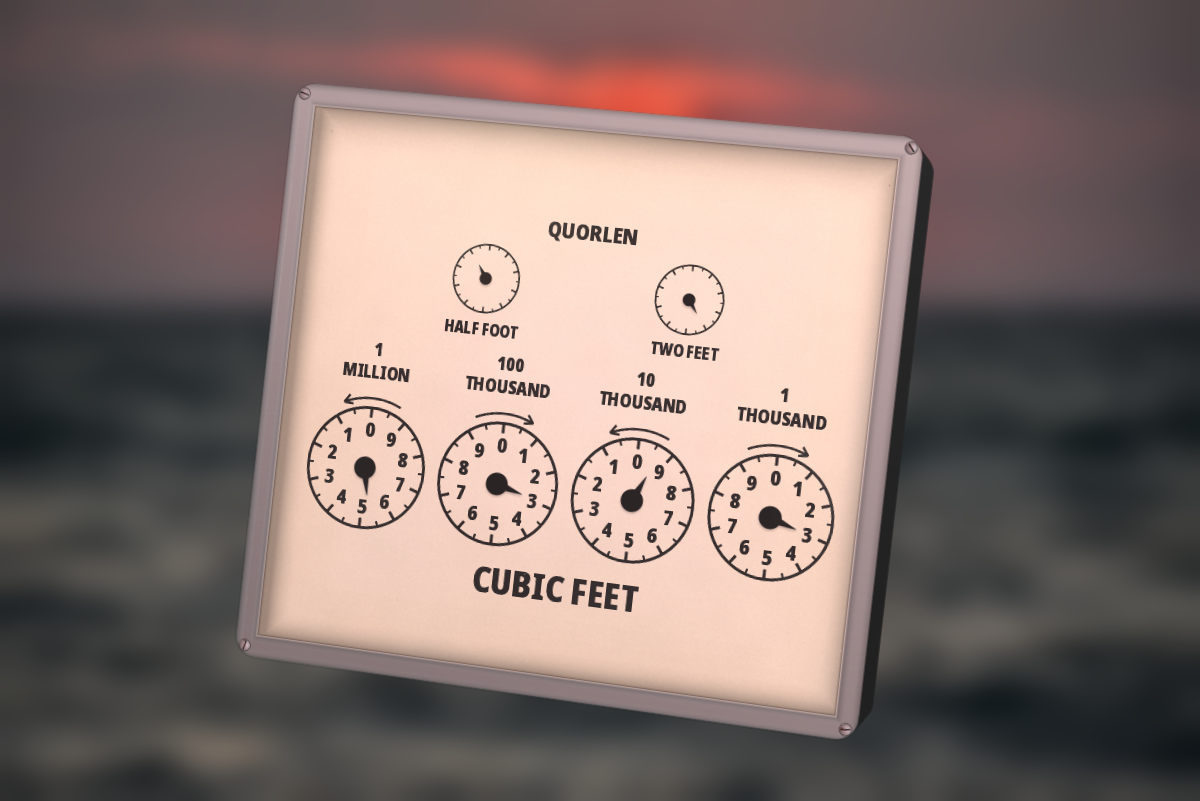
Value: 529300; ft³
